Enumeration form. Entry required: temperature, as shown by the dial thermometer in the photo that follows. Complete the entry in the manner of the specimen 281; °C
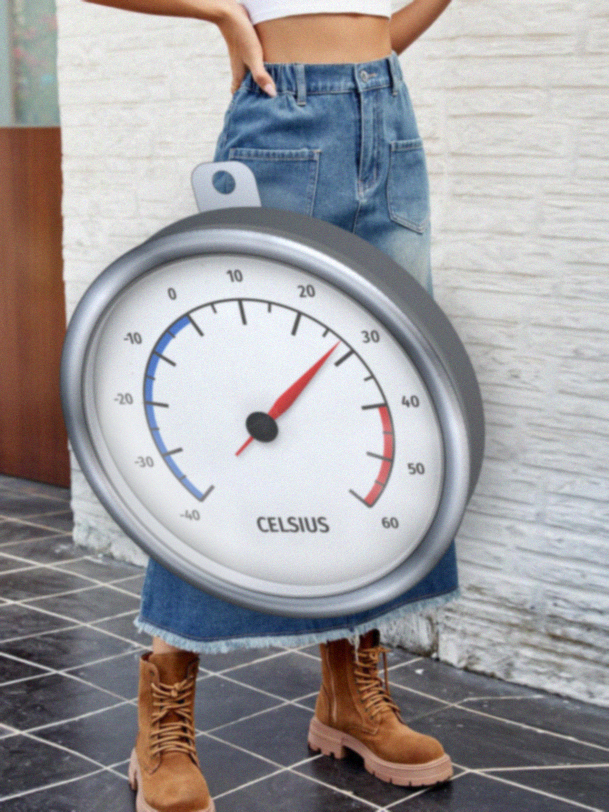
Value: 27.5; °C
